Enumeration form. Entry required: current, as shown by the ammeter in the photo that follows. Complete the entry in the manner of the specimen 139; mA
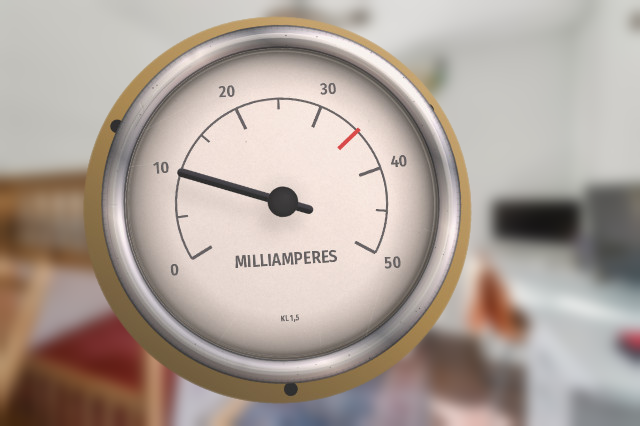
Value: 10; mA
